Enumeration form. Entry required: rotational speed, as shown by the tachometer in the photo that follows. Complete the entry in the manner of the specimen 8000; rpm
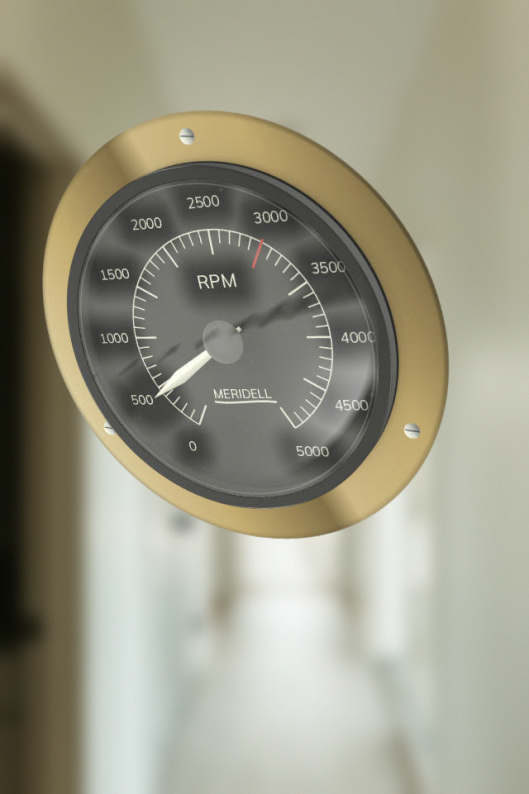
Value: 450; rpm
